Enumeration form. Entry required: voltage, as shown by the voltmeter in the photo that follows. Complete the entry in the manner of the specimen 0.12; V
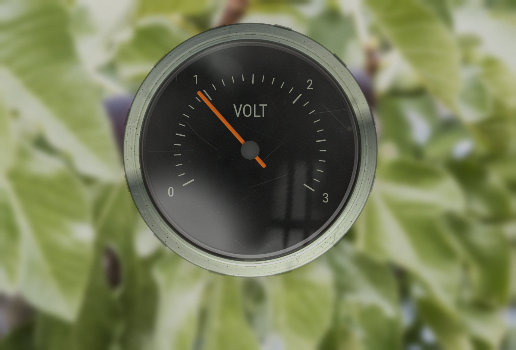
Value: 0.95; V
